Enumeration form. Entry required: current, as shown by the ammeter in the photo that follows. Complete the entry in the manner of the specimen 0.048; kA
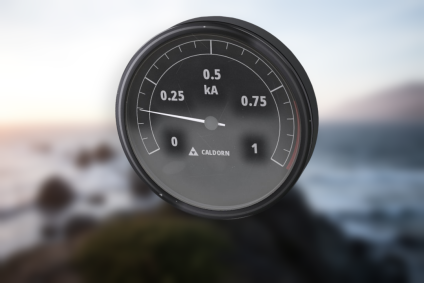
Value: 0.15; kA
